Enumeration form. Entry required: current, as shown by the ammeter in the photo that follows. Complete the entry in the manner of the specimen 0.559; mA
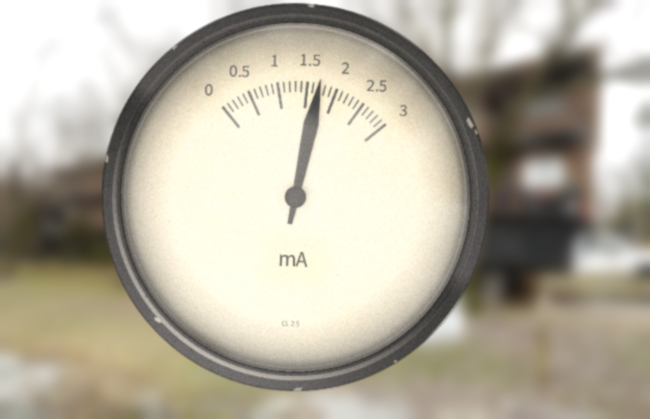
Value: 1.7; mA
